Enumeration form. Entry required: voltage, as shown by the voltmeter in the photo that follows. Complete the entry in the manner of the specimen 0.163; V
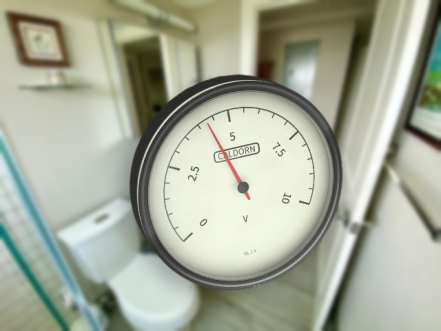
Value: 4.25; V
